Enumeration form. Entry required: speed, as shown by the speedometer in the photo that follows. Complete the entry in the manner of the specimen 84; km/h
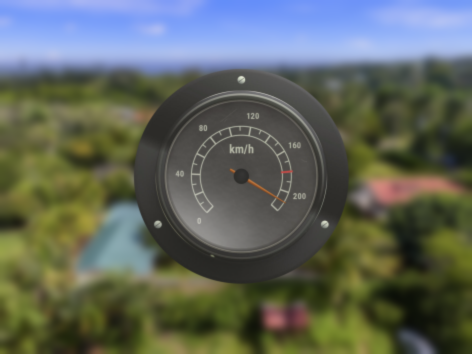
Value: 210; km/h
